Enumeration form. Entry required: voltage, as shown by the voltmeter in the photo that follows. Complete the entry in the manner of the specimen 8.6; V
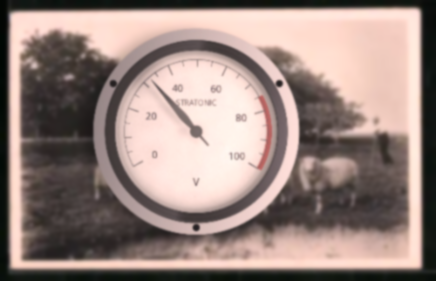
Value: 32.5; V
